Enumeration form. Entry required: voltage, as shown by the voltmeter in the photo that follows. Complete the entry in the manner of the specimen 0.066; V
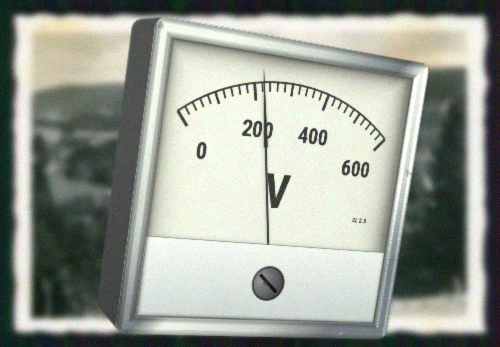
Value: 220; V
